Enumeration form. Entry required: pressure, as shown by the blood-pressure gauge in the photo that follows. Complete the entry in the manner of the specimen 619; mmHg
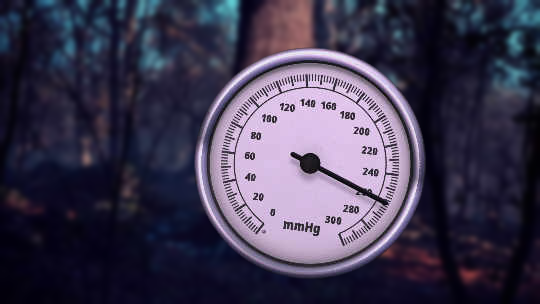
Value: 260; mmHg
